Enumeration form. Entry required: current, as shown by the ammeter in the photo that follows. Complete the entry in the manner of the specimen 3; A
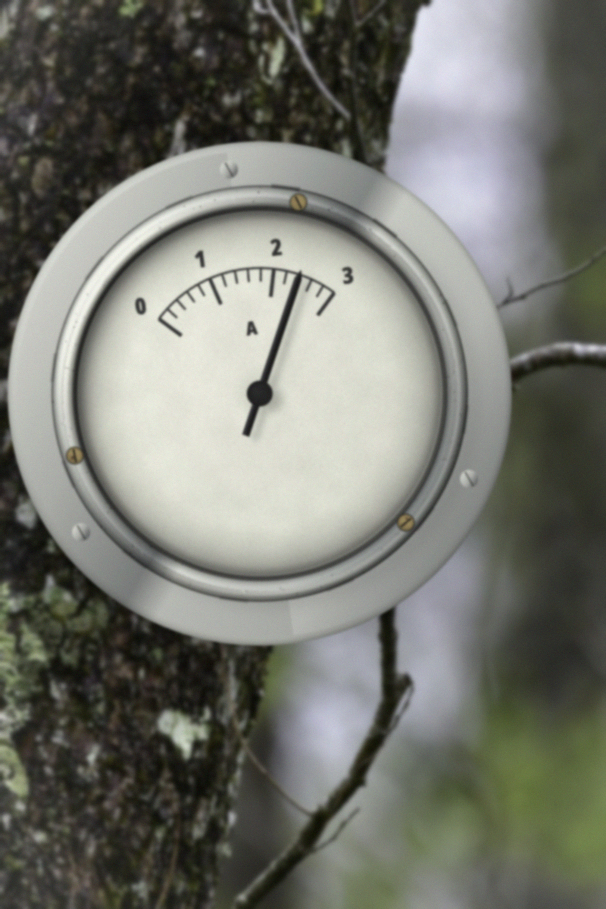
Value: 2.4; A
